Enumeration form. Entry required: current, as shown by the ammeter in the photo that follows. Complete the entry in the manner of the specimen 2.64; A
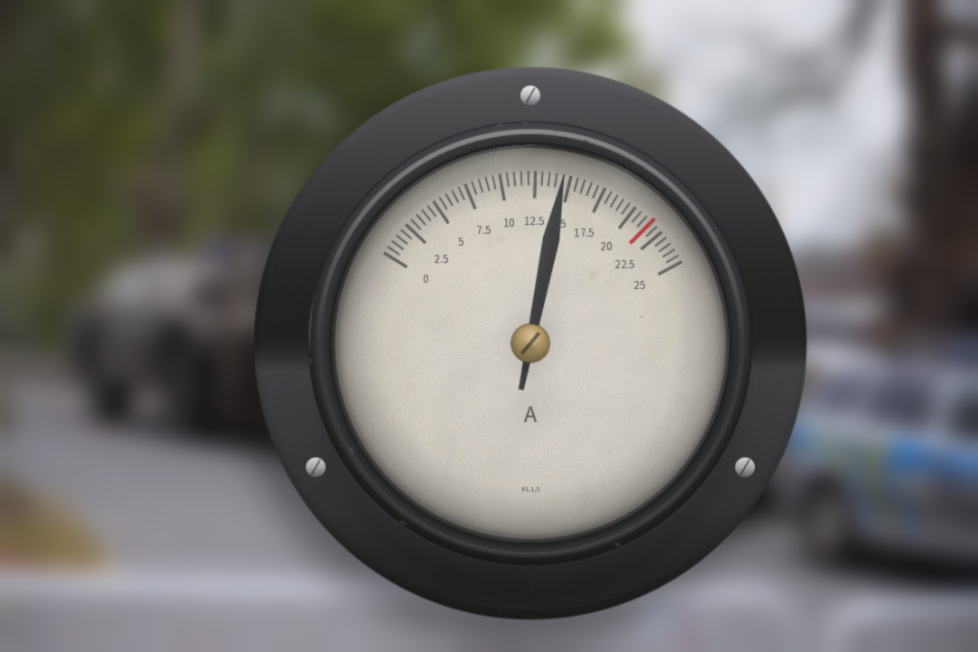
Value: 14.5; A
